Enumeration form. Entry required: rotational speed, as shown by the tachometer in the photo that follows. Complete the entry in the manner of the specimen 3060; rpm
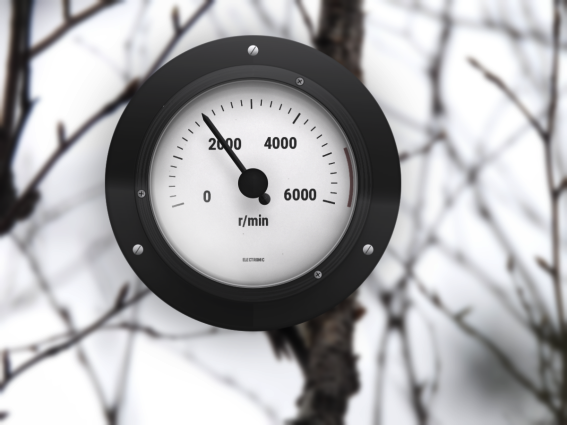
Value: 2000; rpm
